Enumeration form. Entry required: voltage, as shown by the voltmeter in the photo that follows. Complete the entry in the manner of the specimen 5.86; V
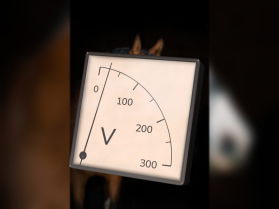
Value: 25; V
